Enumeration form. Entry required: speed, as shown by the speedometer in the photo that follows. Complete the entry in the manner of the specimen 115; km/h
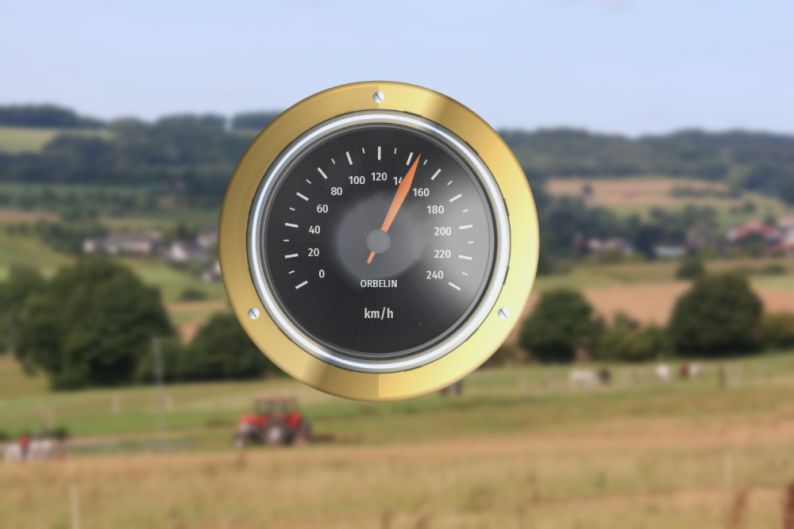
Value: 145; km/h
